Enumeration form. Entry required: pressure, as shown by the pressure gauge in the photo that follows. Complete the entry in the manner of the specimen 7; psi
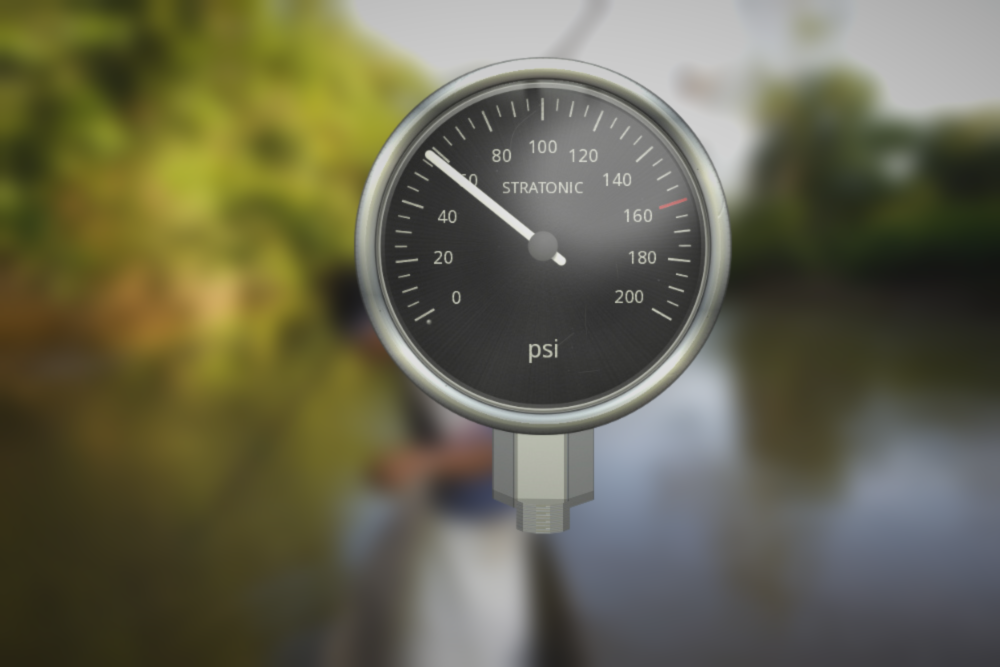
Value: 57.5; psi
